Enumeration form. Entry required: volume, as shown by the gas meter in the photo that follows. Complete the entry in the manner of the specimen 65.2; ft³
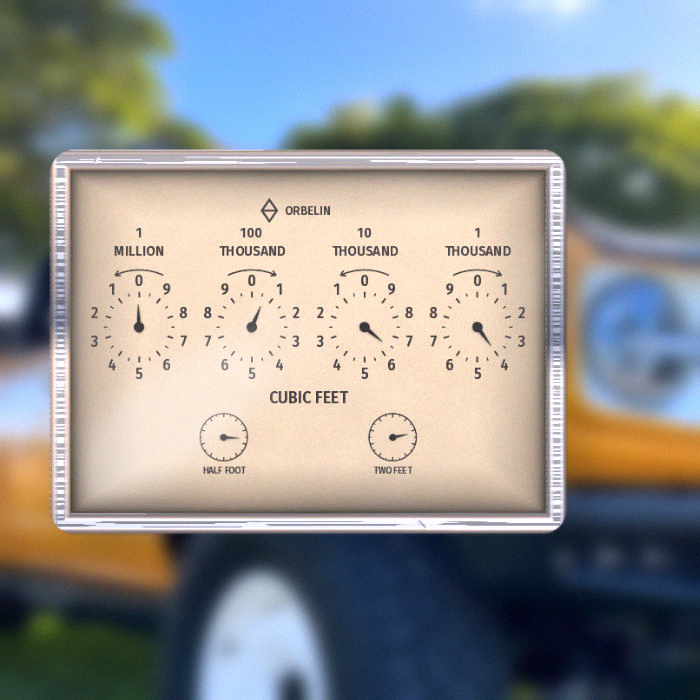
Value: 6400; ft³
